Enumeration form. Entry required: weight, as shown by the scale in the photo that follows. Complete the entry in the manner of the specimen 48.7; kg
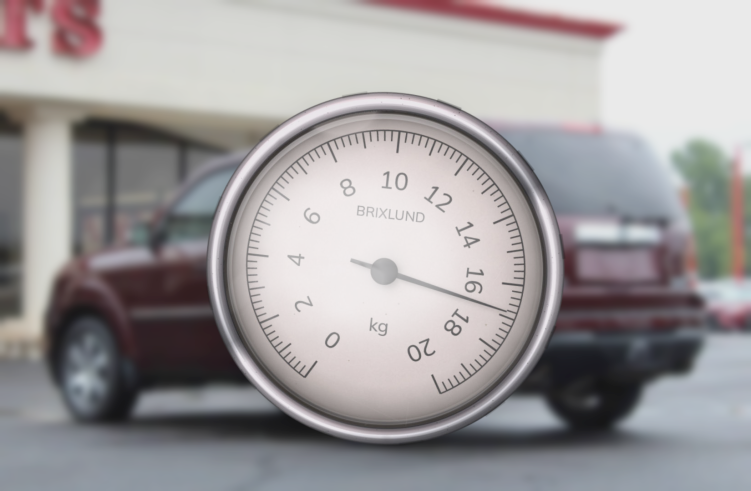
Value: 16.8; kg
